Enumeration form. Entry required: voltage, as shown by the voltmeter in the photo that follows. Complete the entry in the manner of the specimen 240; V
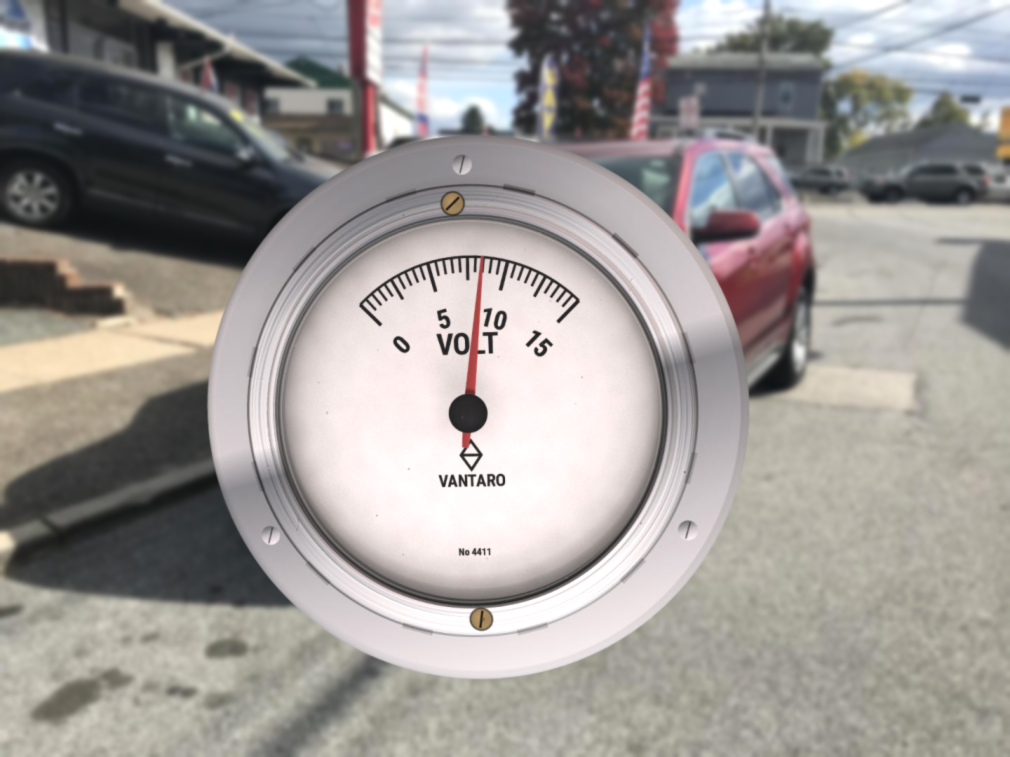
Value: 8.5; V
